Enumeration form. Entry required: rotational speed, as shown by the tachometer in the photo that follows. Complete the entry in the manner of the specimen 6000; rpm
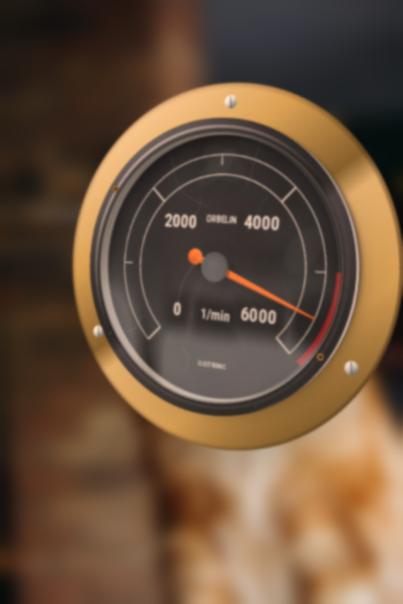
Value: 5500; rpm
